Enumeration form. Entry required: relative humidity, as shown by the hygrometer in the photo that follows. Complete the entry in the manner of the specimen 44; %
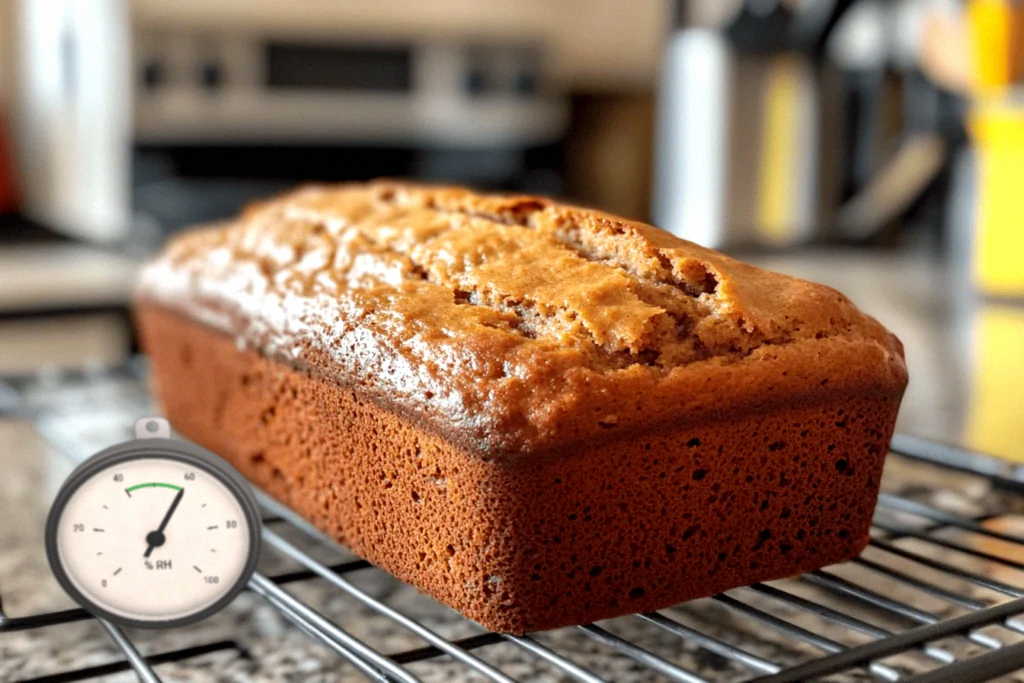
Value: 60; %
